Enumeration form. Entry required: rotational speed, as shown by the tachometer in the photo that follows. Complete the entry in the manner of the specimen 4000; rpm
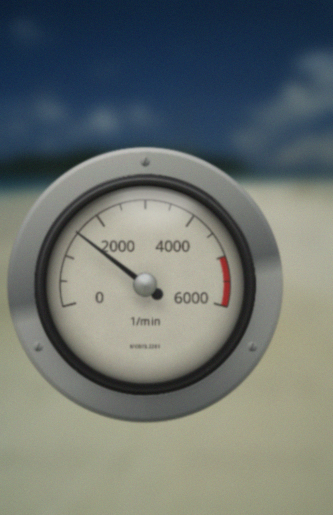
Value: 1500; rpm
